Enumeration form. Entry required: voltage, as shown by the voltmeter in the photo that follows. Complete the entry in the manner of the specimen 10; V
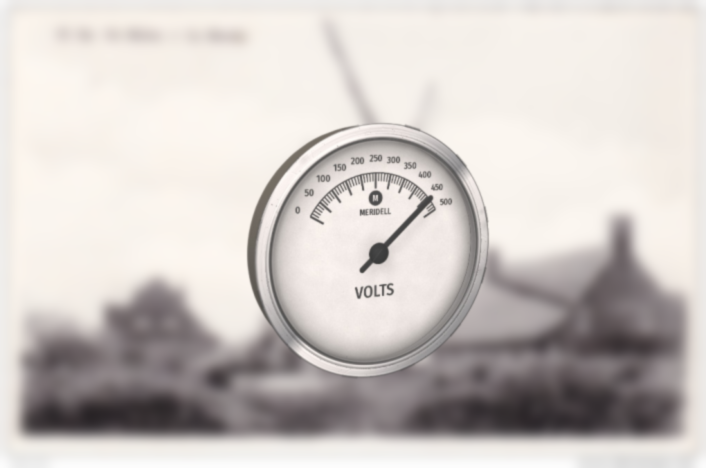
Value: 450; V
